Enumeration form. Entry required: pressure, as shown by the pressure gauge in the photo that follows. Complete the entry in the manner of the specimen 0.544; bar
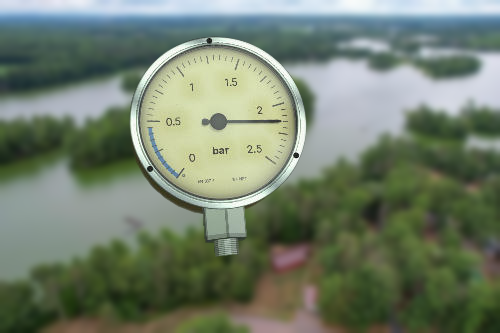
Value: 2.15; bar
